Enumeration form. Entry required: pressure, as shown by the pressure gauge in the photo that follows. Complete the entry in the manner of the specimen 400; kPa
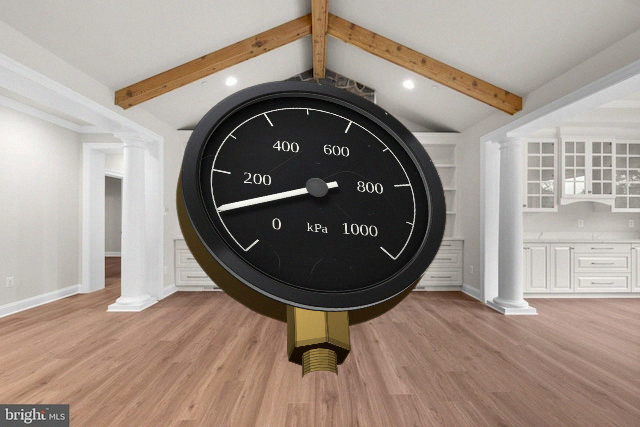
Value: 100; kPa
